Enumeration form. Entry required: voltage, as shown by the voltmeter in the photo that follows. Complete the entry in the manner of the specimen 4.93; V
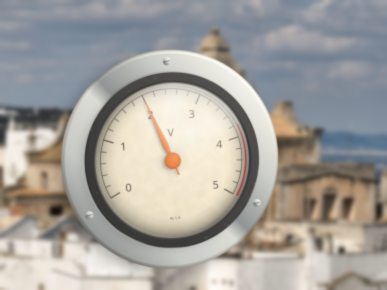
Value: 2; V
